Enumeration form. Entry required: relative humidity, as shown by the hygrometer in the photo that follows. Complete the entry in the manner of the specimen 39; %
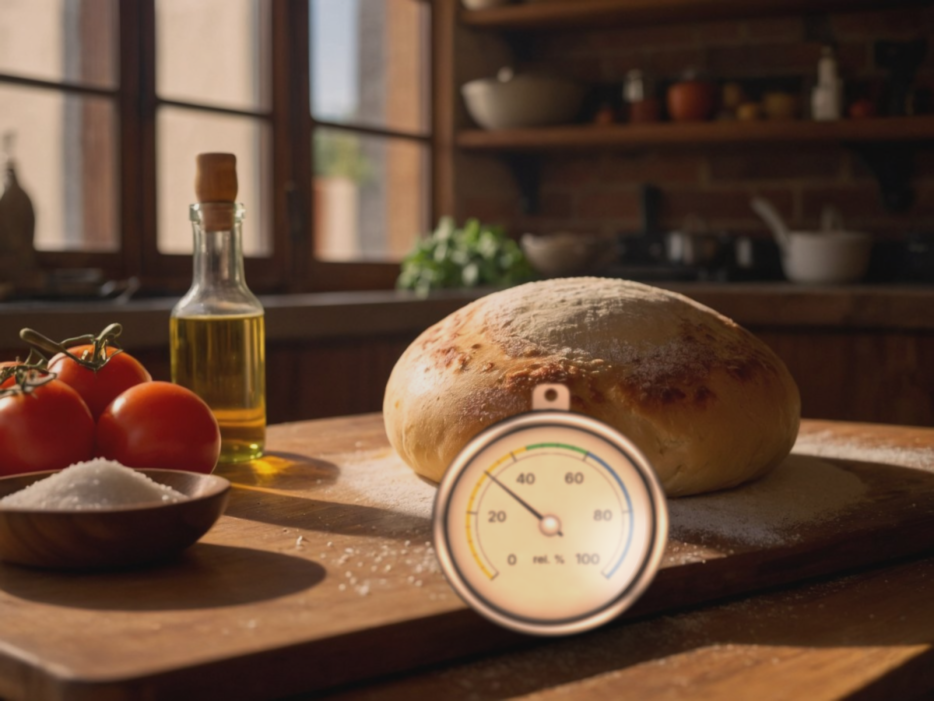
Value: 32; %
